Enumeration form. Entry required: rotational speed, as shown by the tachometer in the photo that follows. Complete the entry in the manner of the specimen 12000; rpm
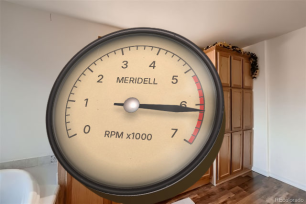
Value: 6200; rpm
